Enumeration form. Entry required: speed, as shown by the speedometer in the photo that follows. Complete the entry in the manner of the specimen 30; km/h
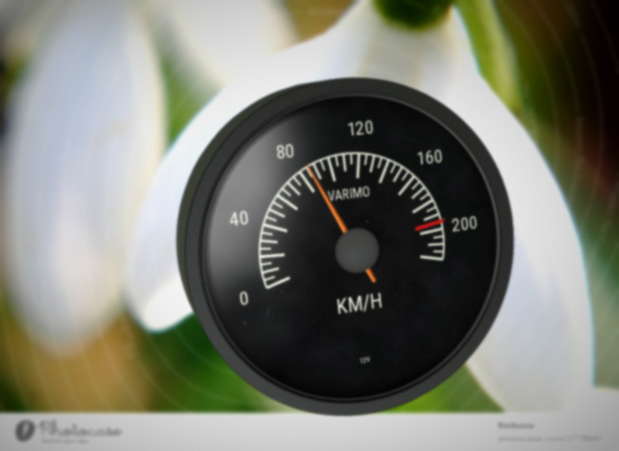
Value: 85; km/h
